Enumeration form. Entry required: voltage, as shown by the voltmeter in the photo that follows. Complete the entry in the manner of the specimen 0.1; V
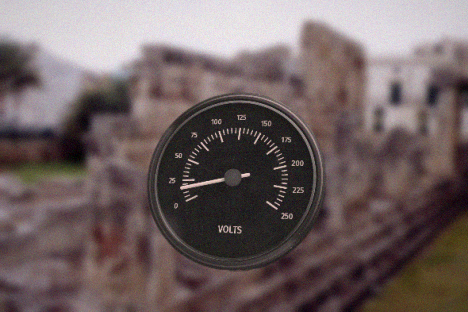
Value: 15; V
